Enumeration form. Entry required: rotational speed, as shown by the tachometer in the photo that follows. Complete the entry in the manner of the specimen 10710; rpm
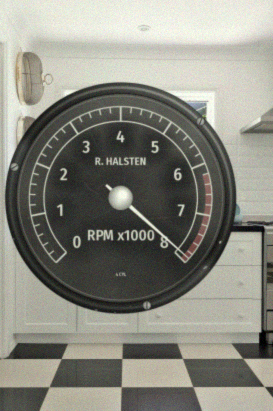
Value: 7900; rpm
